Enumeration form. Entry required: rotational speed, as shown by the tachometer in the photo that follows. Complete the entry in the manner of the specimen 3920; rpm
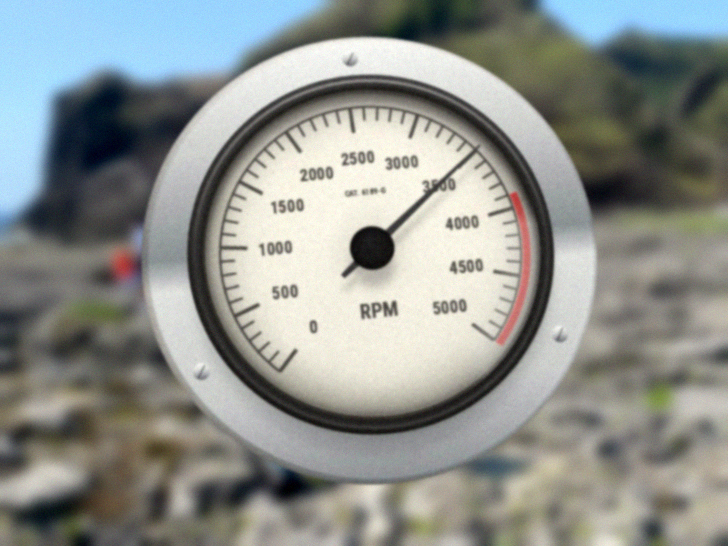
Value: 3500; rpm
